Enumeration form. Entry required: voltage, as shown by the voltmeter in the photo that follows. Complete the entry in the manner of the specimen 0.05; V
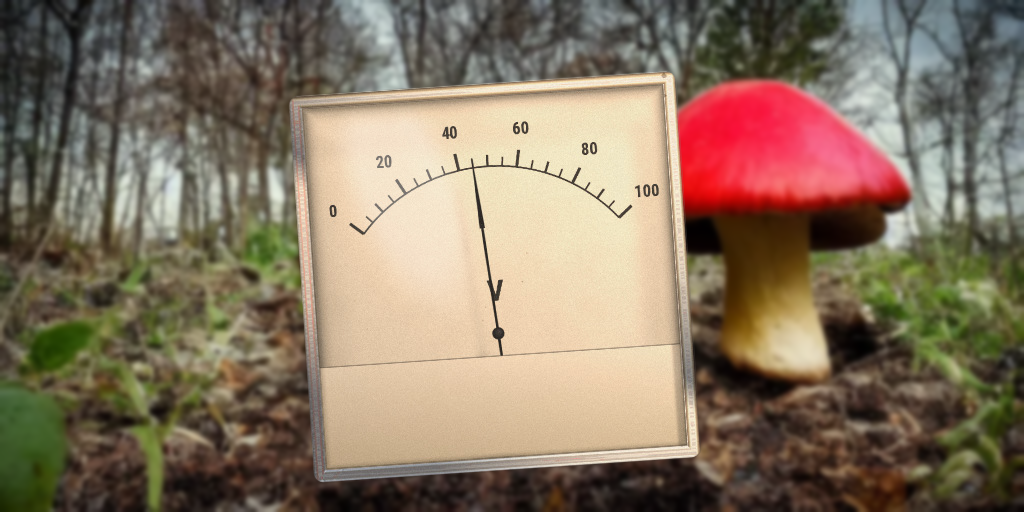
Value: 45; V
